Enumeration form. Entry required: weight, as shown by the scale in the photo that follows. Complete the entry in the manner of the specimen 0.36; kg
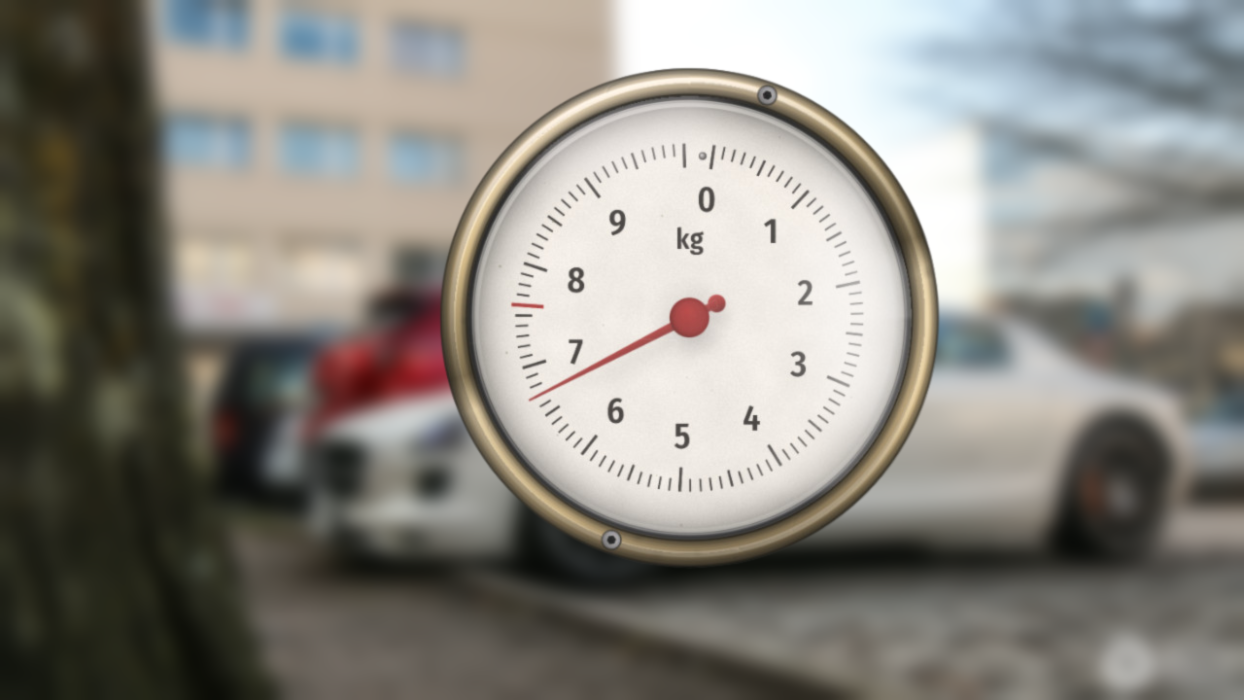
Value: 6.7; kg
